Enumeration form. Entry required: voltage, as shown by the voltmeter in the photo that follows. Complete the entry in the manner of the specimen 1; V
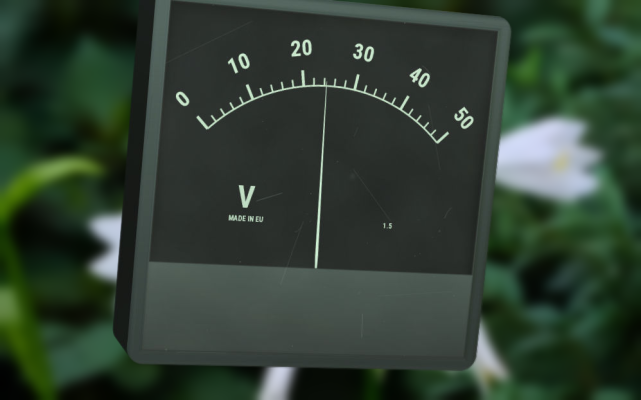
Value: 24; V
